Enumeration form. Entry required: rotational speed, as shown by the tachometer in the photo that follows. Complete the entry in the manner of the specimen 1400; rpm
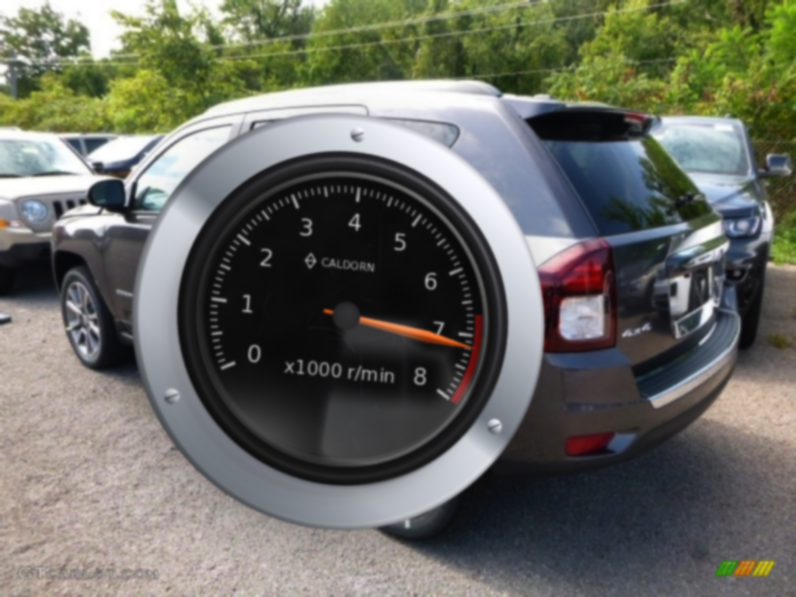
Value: 7200; rpm
